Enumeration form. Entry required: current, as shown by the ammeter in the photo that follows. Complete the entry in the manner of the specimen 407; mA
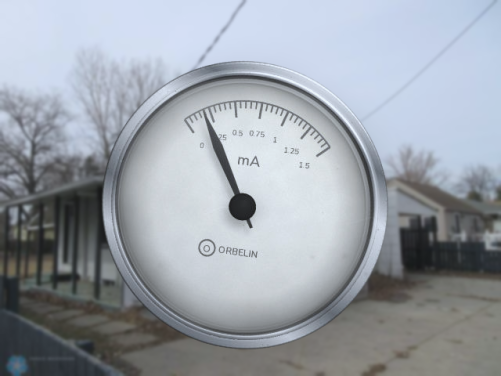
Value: 0.2; mA
